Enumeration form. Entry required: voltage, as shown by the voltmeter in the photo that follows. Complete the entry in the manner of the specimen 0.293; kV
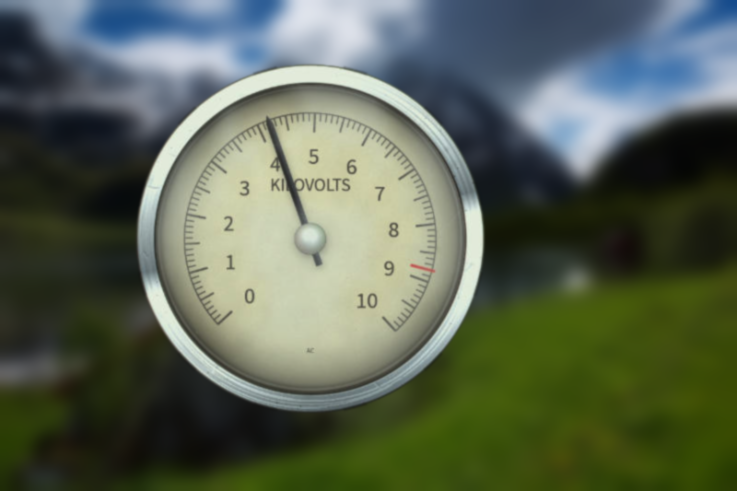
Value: 4.2; kV
